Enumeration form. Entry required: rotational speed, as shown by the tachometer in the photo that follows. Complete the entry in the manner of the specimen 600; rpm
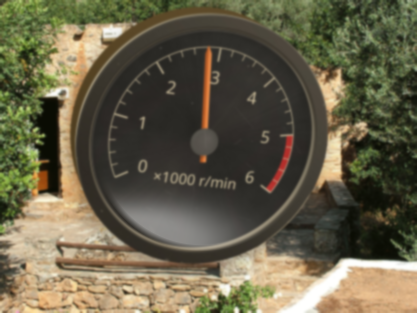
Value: 2800; rpm
